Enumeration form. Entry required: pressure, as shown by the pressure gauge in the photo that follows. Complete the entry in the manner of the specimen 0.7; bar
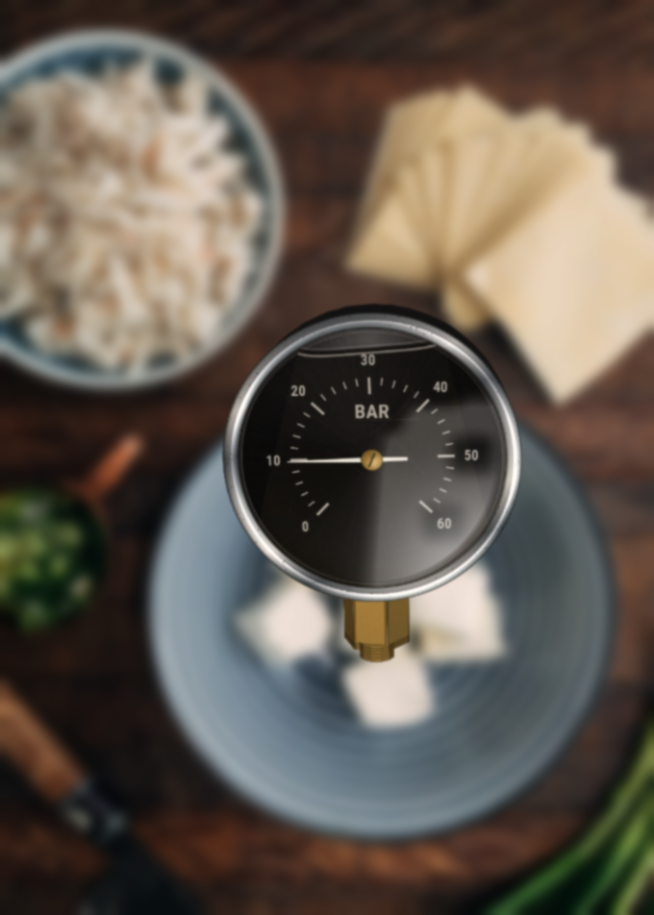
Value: 10; bar
